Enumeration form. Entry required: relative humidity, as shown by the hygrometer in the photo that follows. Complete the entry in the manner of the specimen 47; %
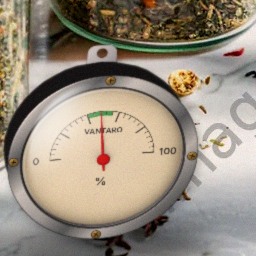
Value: 48; %
